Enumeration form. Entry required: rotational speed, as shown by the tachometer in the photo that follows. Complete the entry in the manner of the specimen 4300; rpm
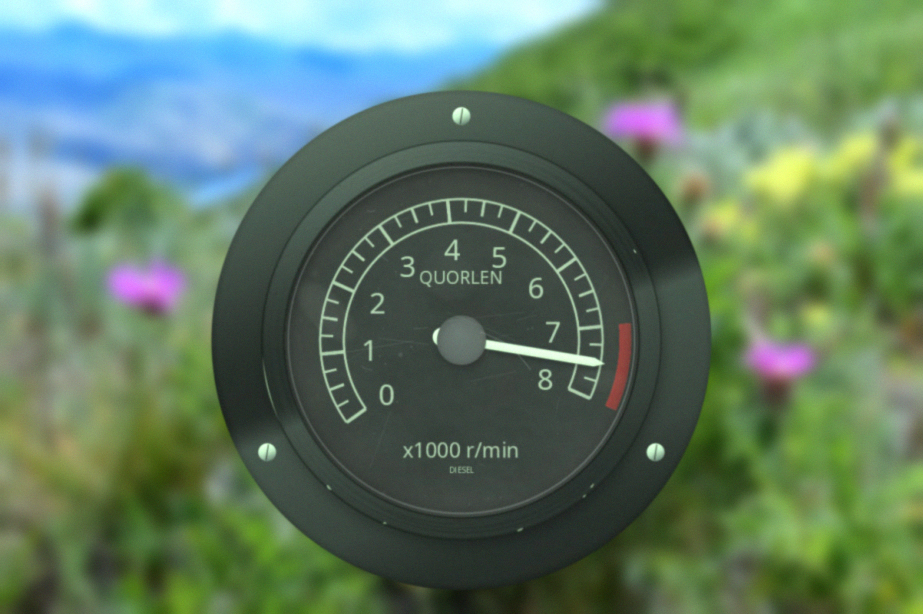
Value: 7500; rpm
